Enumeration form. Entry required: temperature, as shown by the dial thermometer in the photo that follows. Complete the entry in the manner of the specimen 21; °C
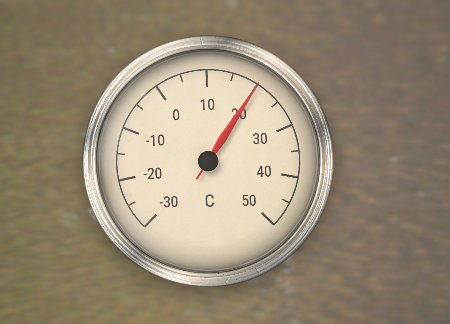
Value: 20; °C
